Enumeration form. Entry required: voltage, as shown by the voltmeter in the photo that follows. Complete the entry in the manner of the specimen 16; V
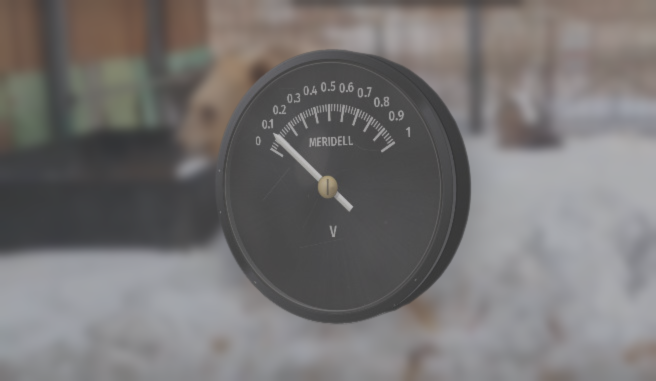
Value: 0.1; V
